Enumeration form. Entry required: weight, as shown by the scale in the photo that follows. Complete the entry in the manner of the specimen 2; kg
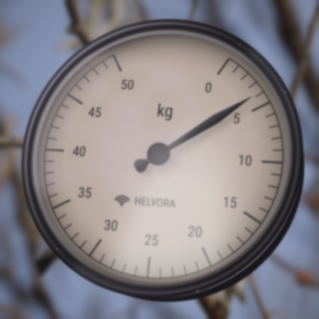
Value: 4; kg
